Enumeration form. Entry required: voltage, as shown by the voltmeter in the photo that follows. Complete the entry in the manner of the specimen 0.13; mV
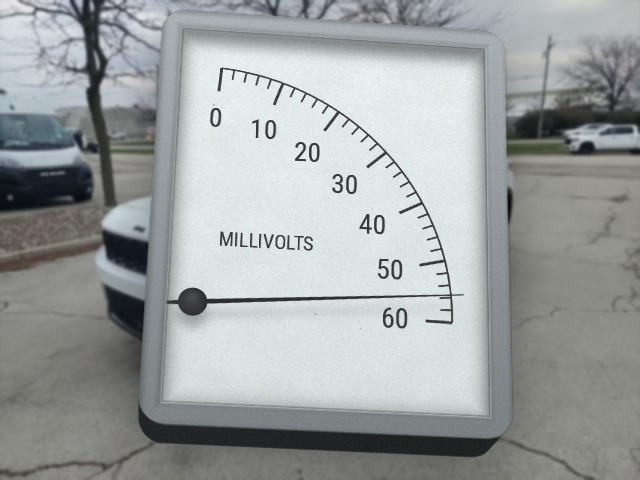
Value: 56; mV
